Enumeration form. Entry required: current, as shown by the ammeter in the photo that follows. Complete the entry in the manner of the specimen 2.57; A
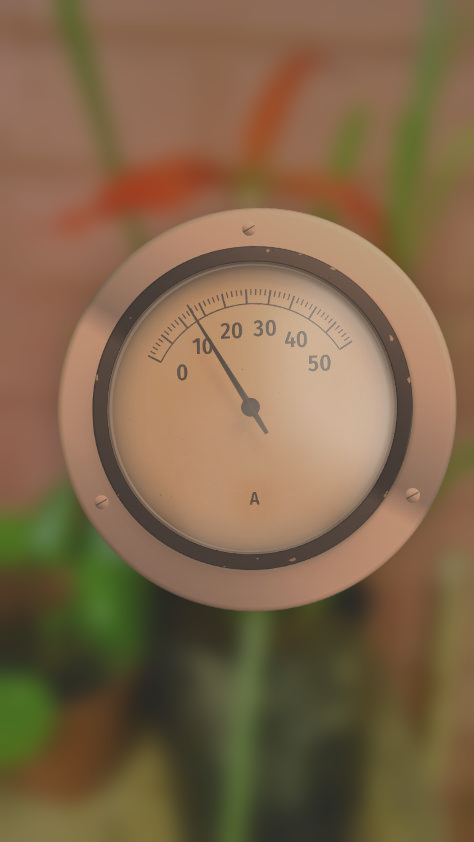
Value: 13; A
